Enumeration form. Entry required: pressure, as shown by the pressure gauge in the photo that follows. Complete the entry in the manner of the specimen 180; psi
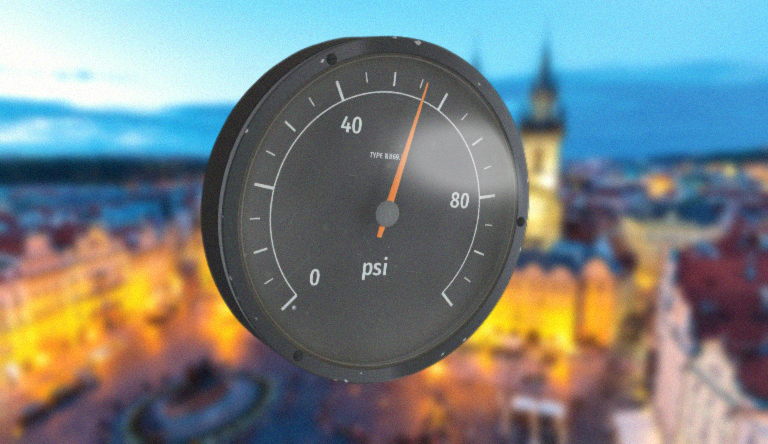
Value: 55; psi
